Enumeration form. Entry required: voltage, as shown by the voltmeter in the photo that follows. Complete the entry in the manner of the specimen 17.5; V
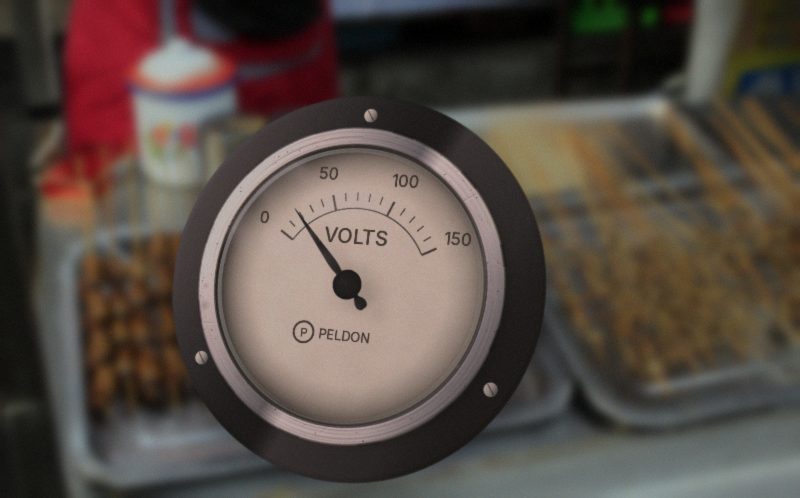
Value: 20; V
